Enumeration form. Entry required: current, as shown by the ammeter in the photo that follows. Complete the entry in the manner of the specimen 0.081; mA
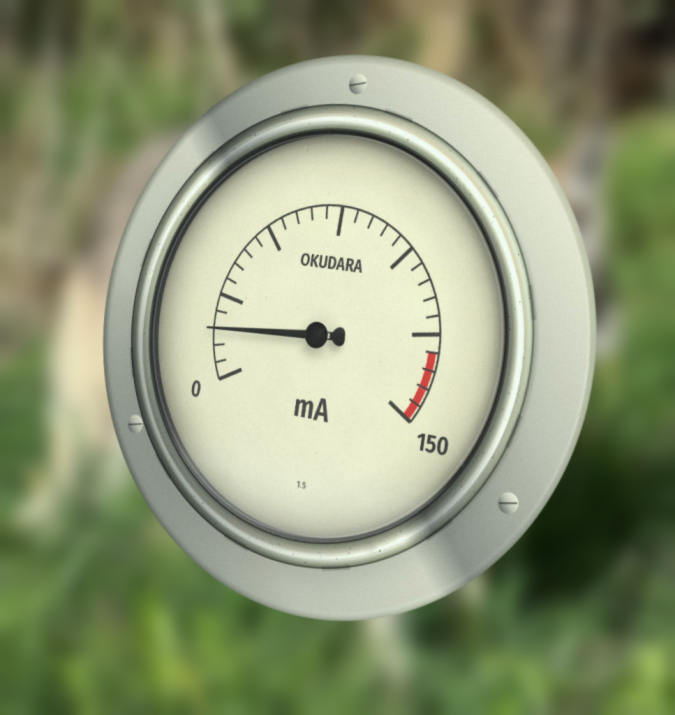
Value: 15; mA
